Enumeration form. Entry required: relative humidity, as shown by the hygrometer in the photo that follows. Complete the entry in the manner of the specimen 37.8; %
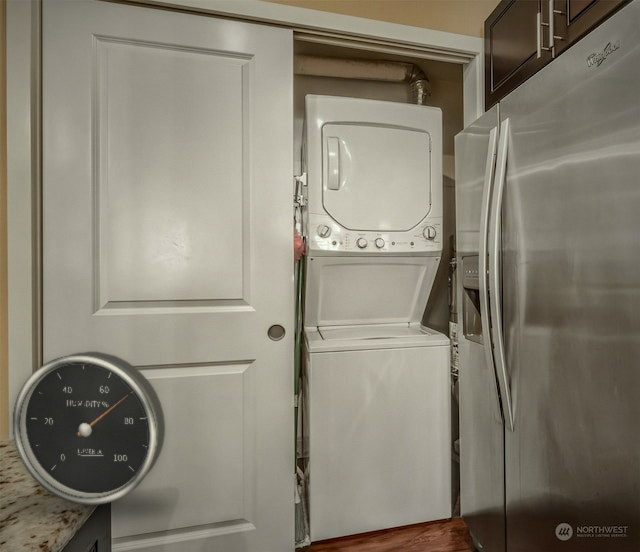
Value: 70; %
